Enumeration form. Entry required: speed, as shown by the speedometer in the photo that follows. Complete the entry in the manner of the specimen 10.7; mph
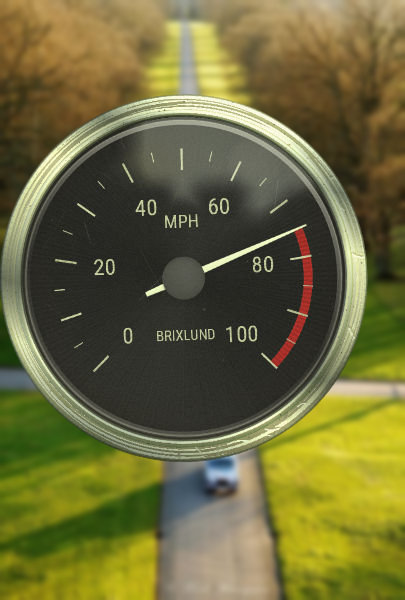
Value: 75; mph
